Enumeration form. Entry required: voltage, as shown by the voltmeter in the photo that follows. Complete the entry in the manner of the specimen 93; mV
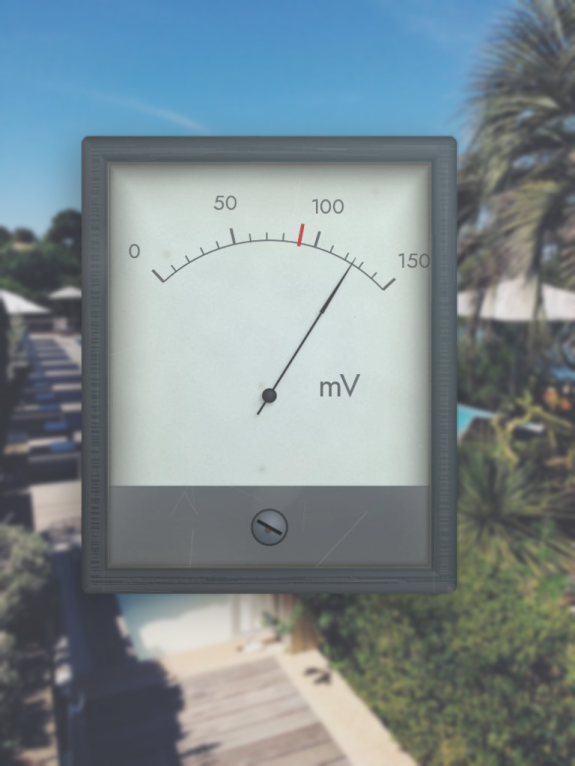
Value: 125; mV
